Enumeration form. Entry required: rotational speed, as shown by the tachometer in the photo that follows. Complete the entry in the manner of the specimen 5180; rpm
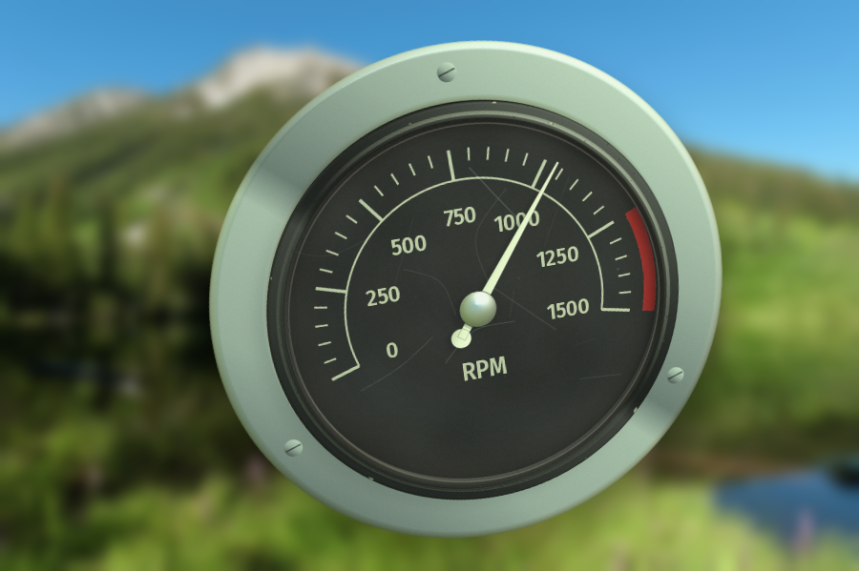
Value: 1025; rpm
